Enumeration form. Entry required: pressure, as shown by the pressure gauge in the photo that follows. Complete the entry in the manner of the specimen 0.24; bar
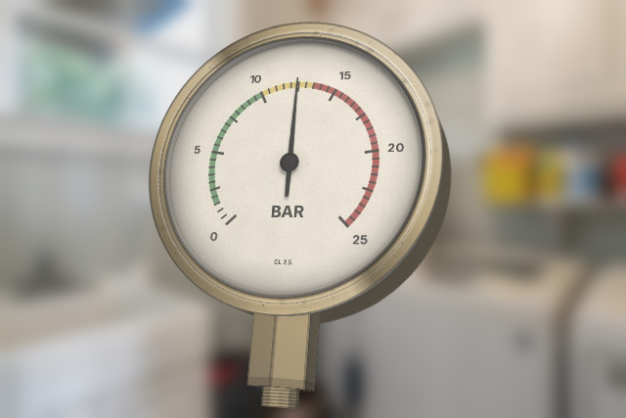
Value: 12.5; bar
